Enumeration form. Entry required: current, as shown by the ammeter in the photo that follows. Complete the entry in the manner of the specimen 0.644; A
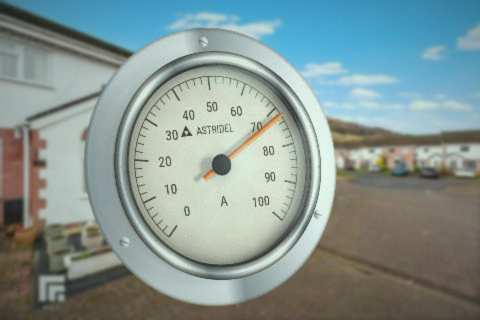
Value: 72; A
